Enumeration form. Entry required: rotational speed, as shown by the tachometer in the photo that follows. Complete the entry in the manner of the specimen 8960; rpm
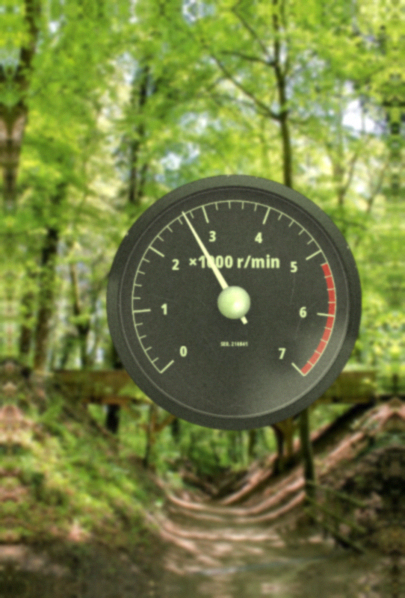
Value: 2700; rpm
